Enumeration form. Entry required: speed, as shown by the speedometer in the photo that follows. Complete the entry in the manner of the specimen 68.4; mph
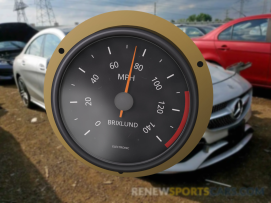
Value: 75; mph
